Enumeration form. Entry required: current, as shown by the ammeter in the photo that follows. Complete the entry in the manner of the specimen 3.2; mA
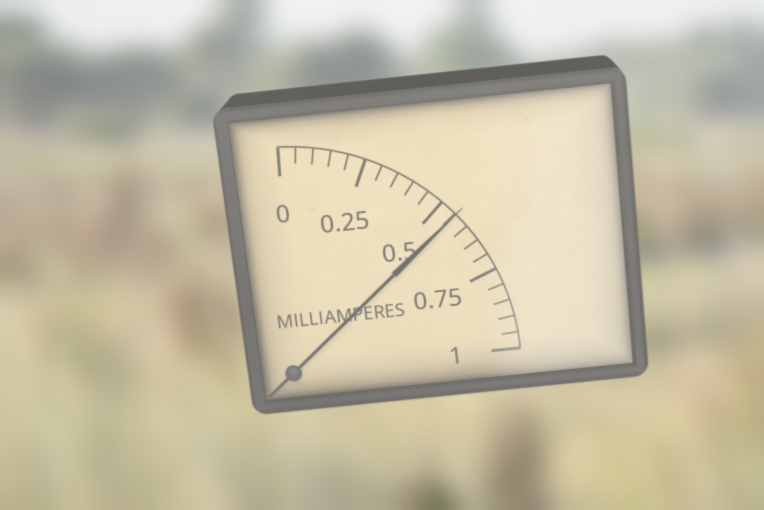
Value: 0.55; mA
